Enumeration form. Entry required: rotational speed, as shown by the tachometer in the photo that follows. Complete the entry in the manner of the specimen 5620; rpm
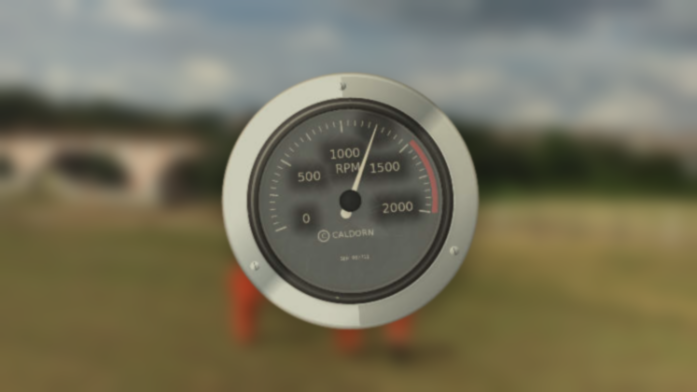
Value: 1250; rpm
